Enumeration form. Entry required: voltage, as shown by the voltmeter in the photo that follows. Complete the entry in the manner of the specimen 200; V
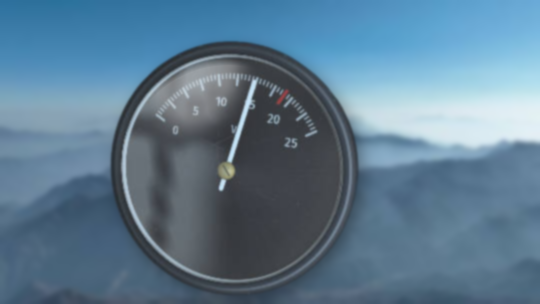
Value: 15; V
